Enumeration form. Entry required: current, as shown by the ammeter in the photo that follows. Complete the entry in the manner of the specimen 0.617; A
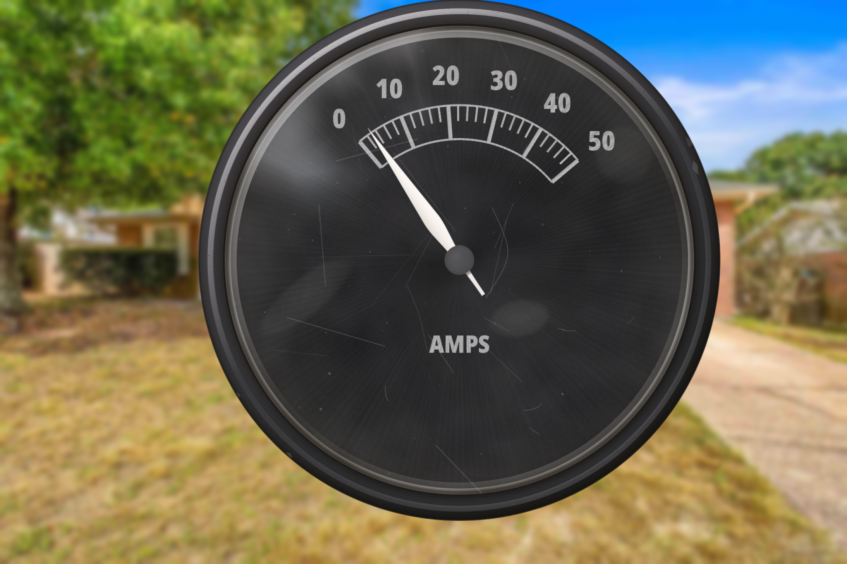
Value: 3; A
